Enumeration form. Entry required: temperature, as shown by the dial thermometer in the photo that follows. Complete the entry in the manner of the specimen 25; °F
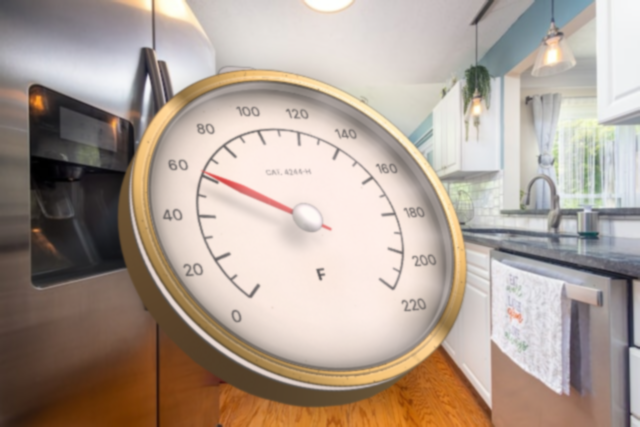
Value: 60; °F
